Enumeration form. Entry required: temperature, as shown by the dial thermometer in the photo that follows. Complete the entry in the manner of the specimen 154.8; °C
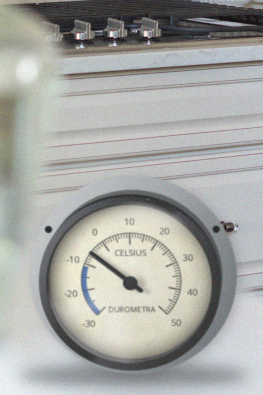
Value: -5; °C
